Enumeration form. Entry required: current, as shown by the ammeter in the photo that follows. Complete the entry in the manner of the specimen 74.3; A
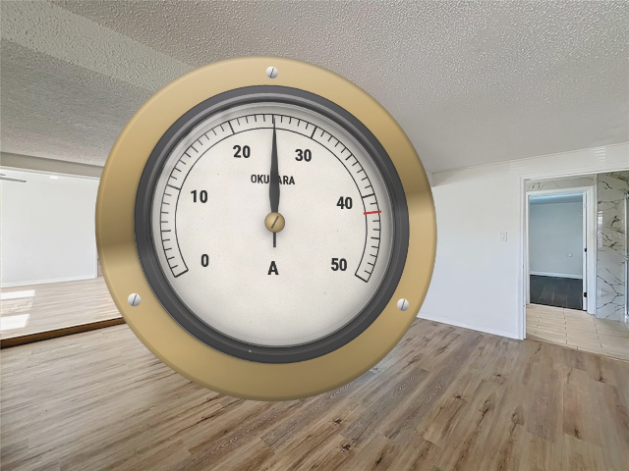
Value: 25; A
